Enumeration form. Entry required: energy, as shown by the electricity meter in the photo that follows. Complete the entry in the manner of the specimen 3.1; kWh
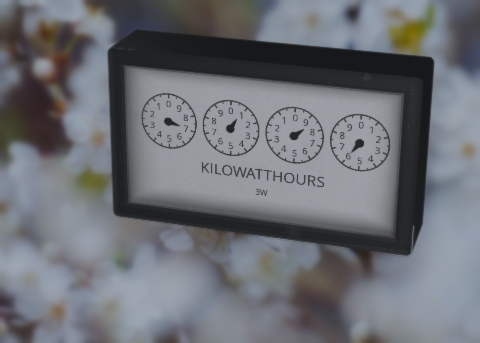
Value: 7086; kWh
